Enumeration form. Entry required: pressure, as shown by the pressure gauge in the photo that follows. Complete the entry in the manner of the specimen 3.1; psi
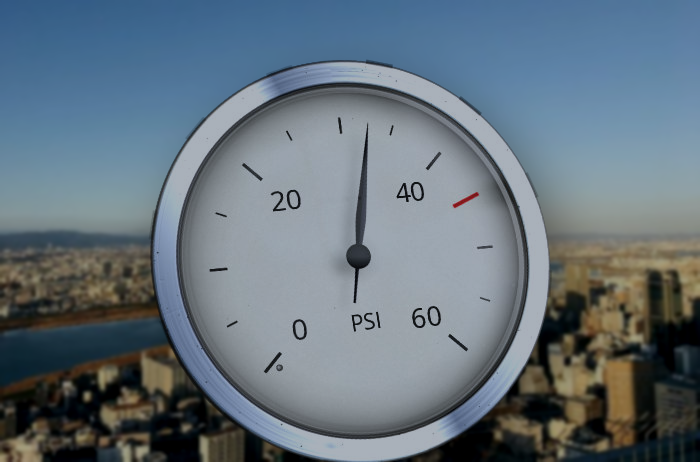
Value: 32.5; psi
